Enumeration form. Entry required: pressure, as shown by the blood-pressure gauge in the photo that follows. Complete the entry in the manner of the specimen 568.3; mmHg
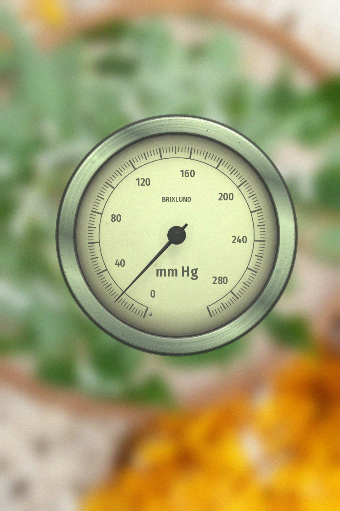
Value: 20; mmHg
